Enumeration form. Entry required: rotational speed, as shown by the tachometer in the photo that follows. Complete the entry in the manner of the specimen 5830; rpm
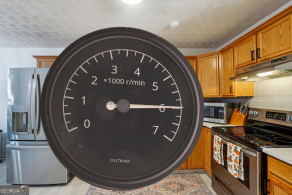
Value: 6000; rpm
